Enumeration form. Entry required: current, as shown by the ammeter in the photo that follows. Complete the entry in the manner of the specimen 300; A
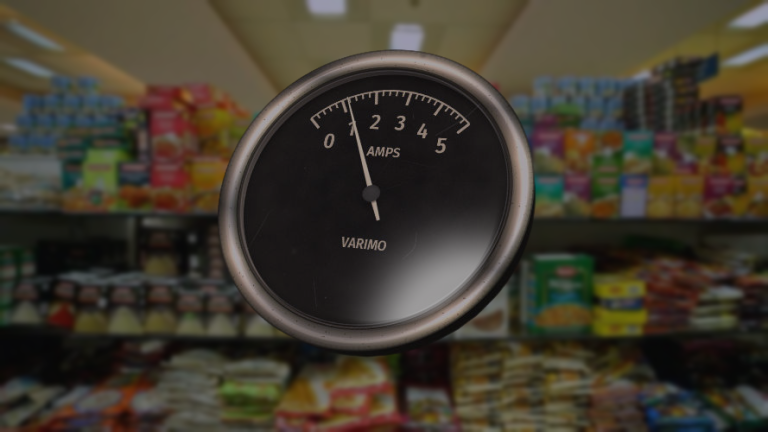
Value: 1.2; A
